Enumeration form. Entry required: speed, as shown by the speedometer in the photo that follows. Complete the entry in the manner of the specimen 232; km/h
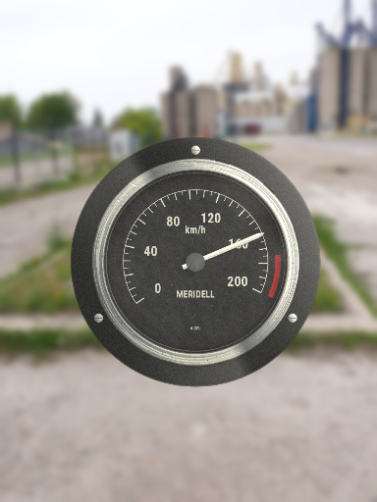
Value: 160; km/h
